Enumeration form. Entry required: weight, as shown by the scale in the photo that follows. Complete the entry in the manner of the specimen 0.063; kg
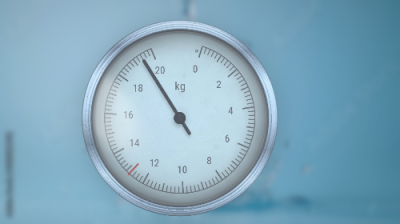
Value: 19.4; kg
